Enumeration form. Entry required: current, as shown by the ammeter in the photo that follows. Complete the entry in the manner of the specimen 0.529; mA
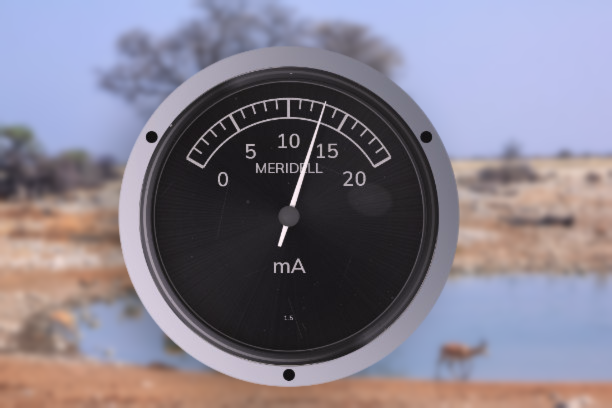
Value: 13; mA
